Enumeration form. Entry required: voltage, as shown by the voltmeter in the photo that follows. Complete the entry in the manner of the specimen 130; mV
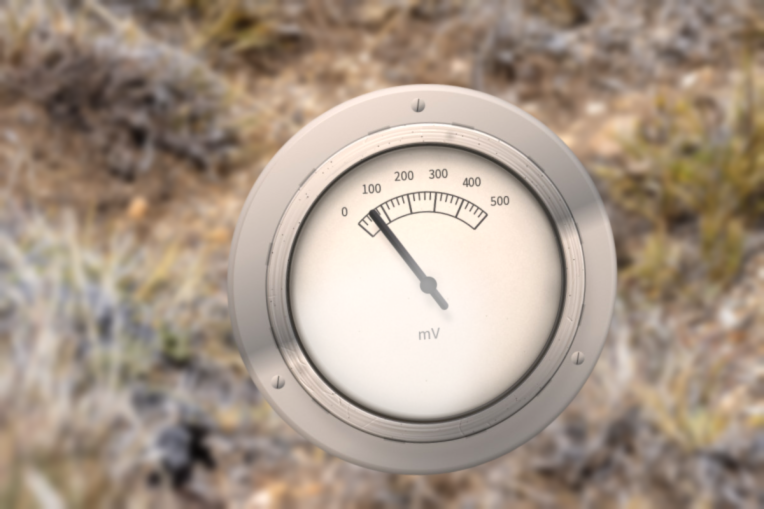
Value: 60; mV
